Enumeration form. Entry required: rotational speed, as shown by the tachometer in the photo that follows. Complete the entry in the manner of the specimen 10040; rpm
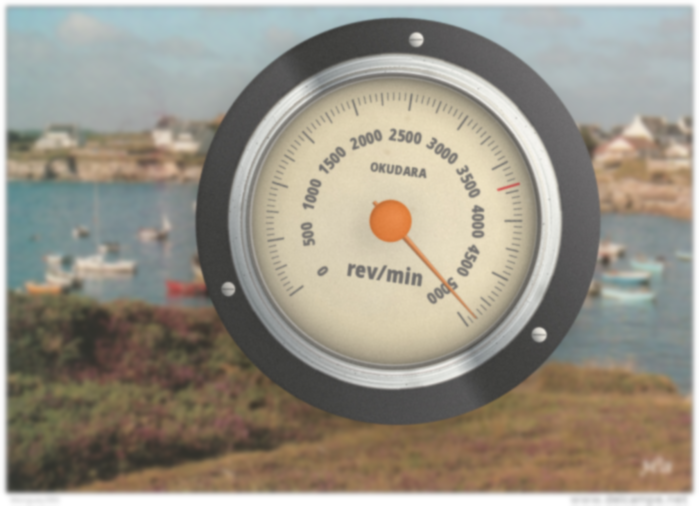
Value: 4900; rpm
